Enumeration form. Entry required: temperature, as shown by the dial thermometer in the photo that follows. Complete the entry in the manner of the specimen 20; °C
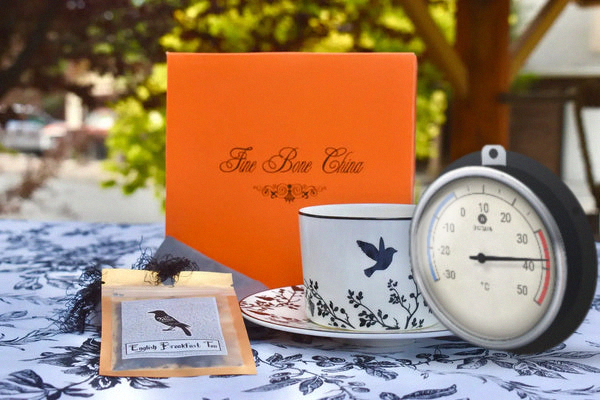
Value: 37.5; °C
